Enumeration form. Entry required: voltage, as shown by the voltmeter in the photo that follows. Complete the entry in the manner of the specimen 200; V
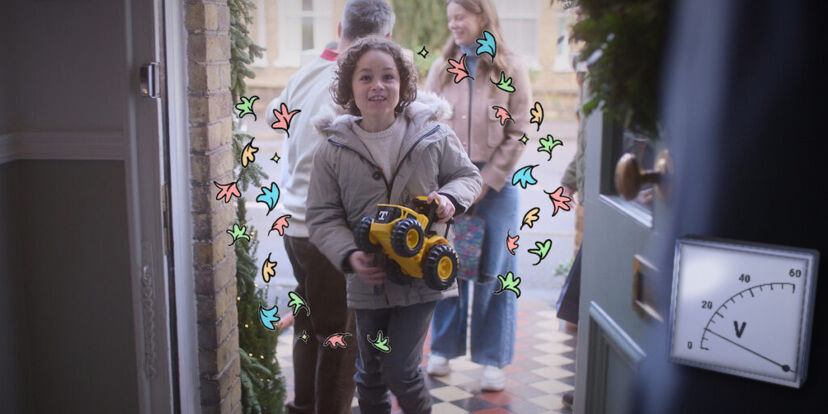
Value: 10; V
